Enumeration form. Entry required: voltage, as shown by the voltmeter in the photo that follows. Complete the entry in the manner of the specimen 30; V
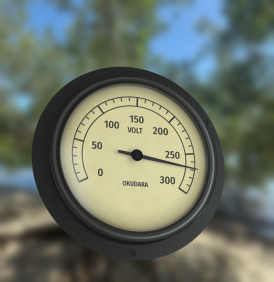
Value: 270; V
